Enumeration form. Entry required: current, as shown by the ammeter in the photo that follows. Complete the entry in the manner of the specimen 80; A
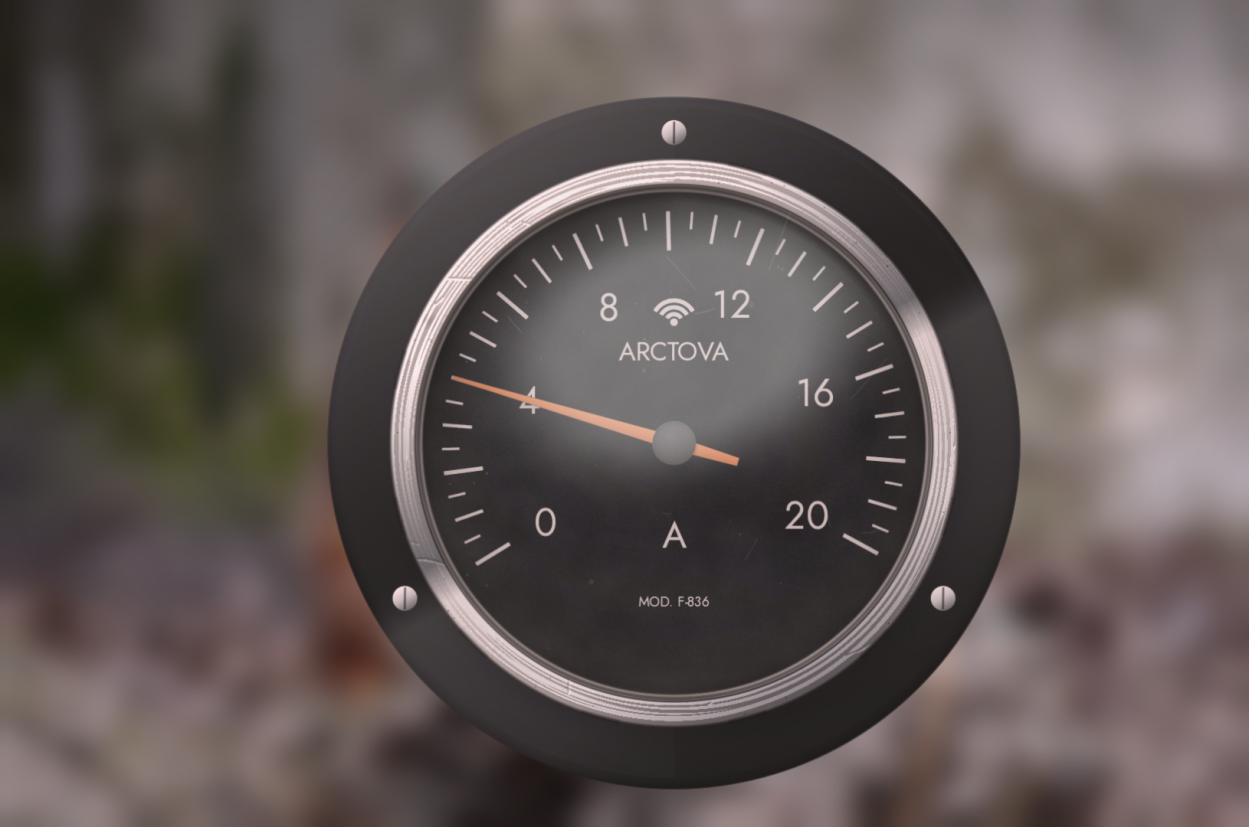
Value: 4; A
